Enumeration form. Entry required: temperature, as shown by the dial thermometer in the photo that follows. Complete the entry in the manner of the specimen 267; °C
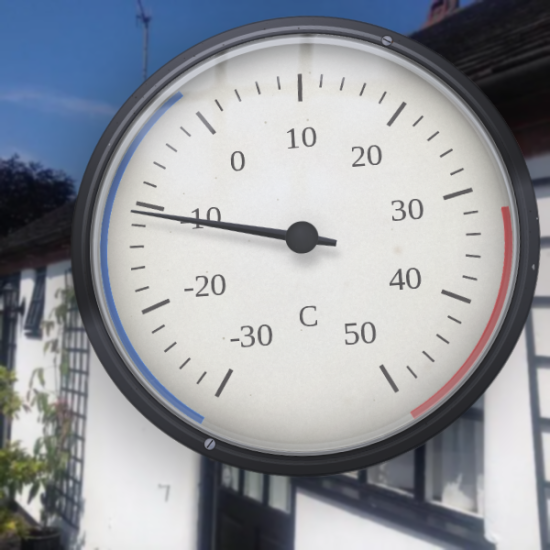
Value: -11; °C
